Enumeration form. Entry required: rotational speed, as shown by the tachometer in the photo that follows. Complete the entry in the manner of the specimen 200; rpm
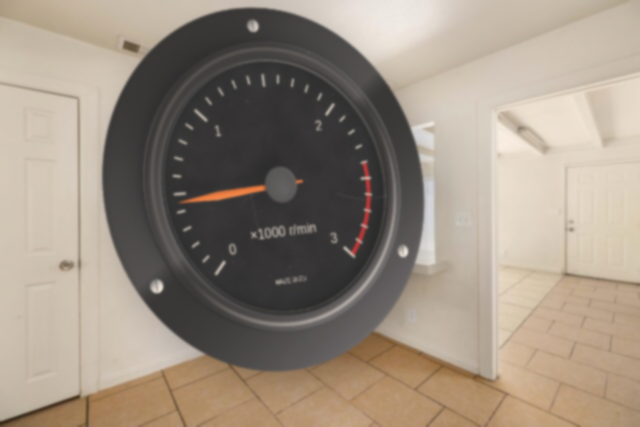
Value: 450; rpm
